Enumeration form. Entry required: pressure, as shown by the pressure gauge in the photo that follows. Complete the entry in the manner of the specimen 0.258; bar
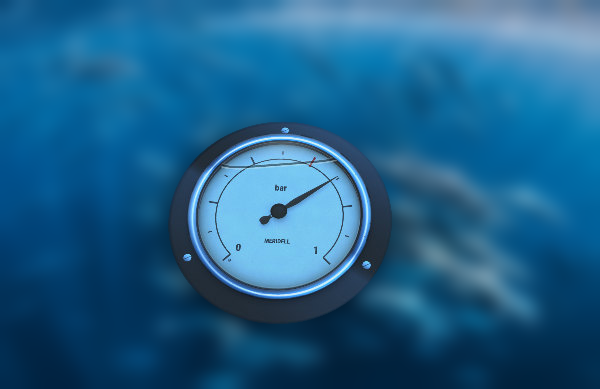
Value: 0.7; bar
